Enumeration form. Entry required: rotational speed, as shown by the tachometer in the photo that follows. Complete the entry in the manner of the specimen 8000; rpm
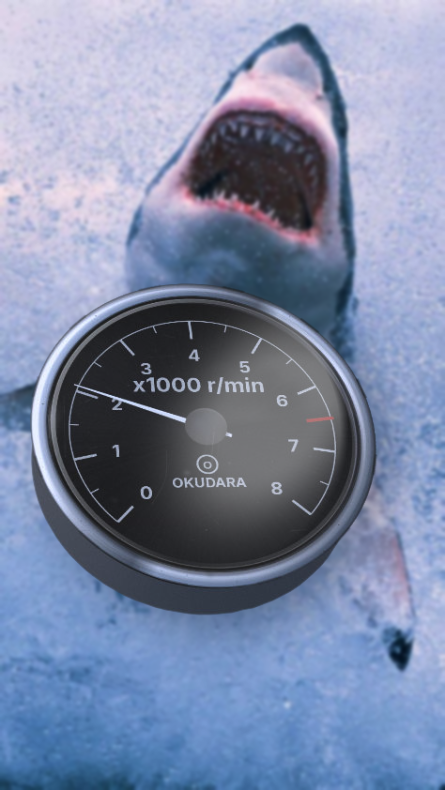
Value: 2000; rpm
